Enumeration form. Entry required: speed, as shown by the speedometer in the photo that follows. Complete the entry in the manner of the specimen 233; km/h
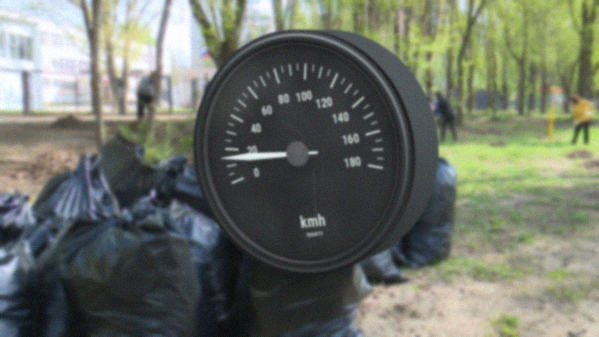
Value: 15; km/h
